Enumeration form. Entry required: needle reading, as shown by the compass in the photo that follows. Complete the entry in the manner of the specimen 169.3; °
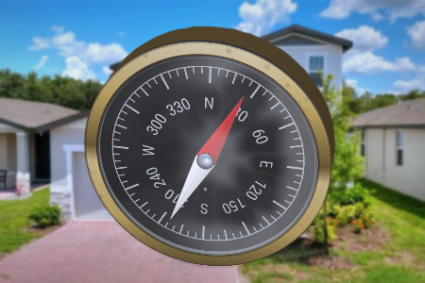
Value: 25; °
